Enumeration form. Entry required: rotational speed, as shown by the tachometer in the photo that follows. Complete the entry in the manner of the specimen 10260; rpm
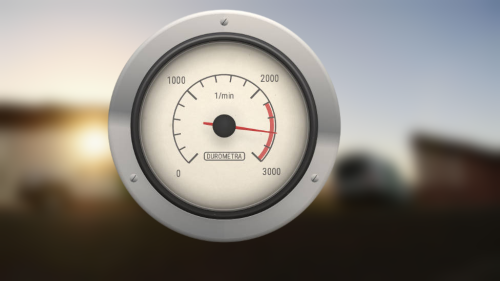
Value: 2600; rpm
